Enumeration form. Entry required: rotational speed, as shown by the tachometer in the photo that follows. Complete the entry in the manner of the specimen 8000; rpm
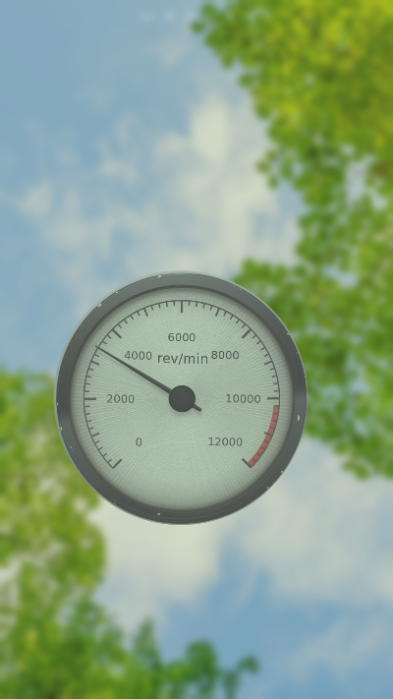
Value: 3400; rpm
